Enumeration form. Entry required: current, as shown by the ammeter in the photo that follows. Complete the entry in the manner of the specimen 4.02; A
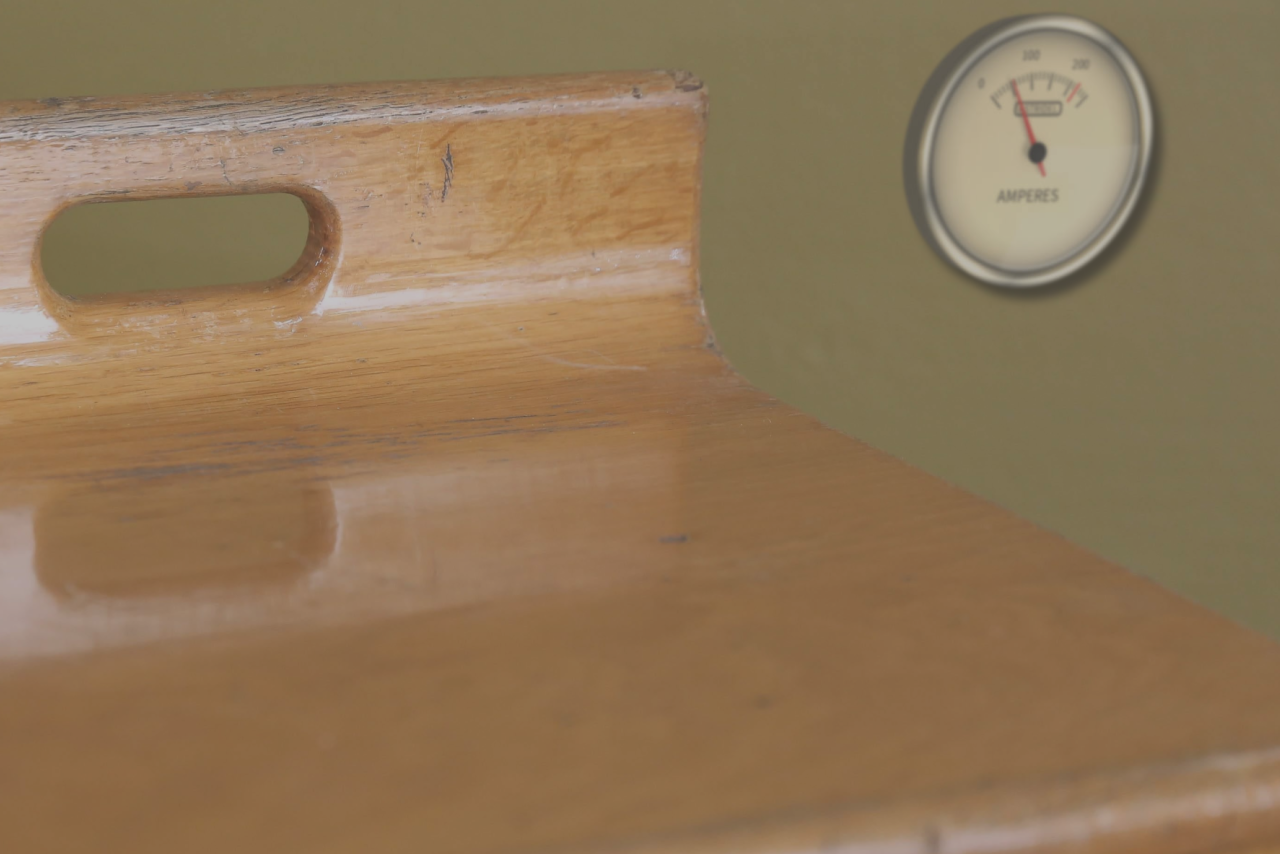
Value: 50; A
